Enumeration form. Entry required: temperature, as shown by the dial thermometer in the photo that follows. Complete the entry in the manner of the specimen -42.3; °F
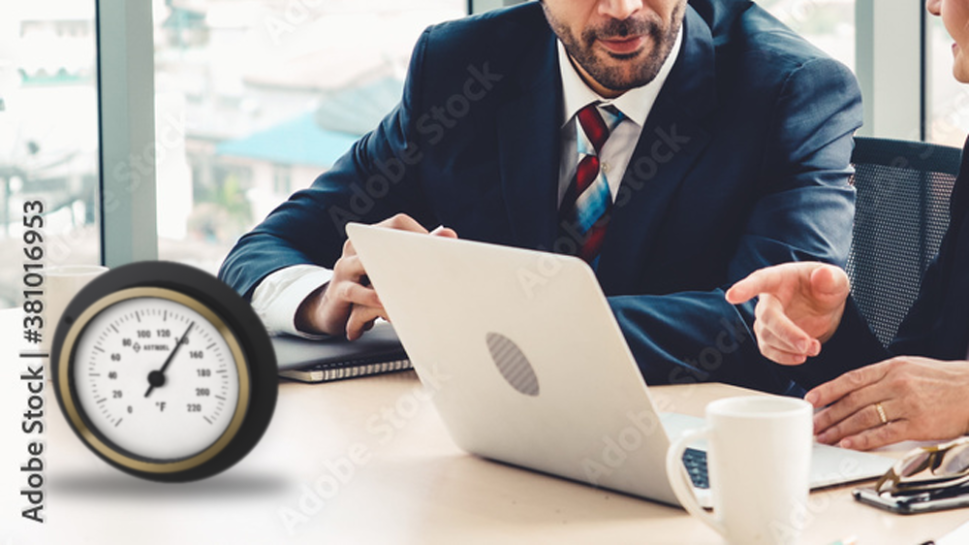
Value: 140; °F
